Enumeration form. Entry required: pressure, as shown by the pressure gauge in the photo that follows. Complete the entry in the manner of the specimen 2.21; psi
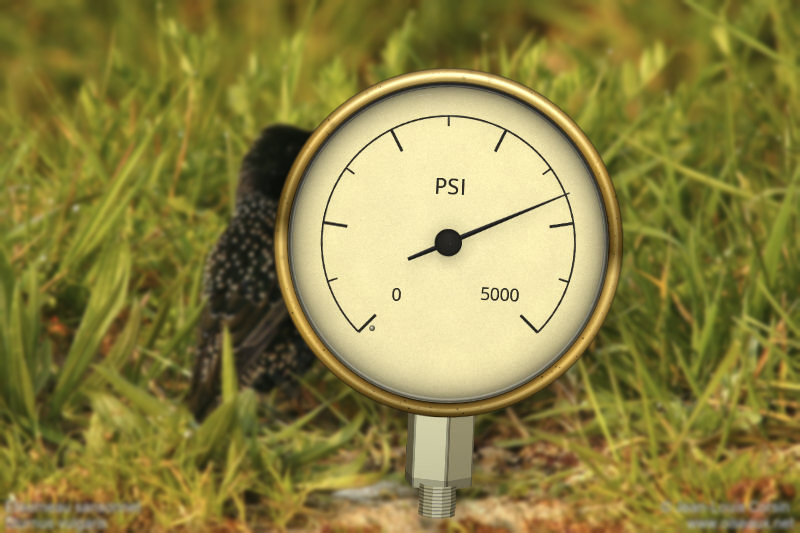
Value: 3750; psi
